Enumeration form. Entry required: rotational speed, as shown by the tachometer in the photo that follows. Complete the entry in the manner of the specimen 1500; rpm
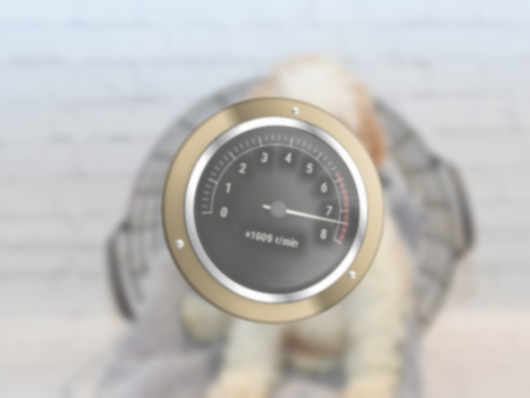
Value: 7400; rpm
